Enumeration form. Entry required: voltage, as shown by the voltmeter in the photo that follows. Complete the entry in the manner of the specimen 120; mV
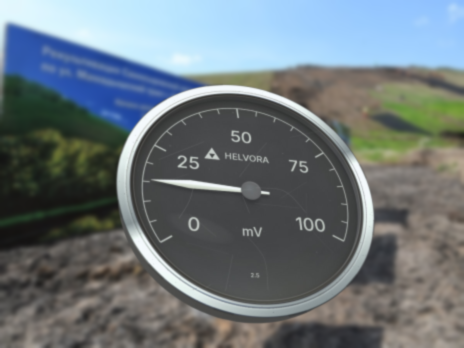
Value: 15; mV
